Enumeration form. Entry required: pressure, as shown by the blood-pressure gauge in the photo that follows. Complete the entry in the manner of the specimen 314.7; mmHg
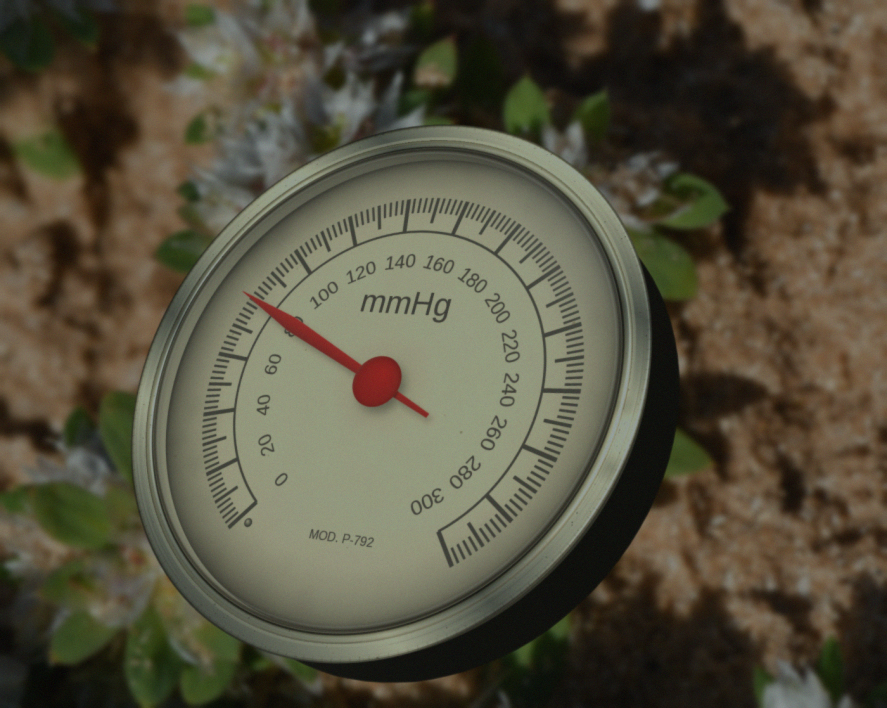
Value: 80; mmHg
